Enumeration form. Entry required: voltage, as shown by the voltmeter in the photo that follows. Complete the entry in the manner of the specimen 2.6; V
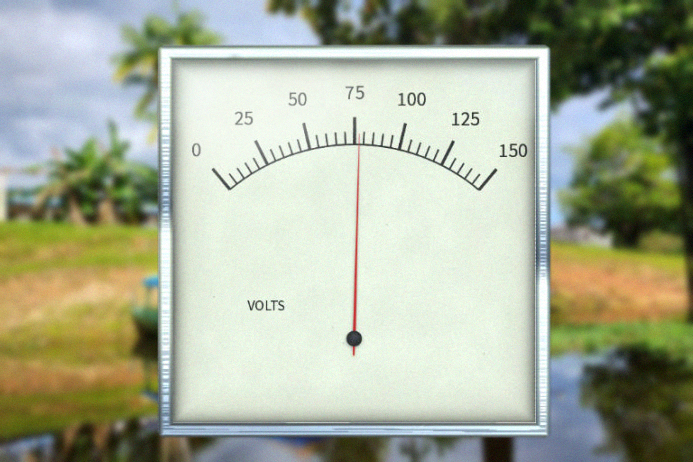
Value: 77.5; V
